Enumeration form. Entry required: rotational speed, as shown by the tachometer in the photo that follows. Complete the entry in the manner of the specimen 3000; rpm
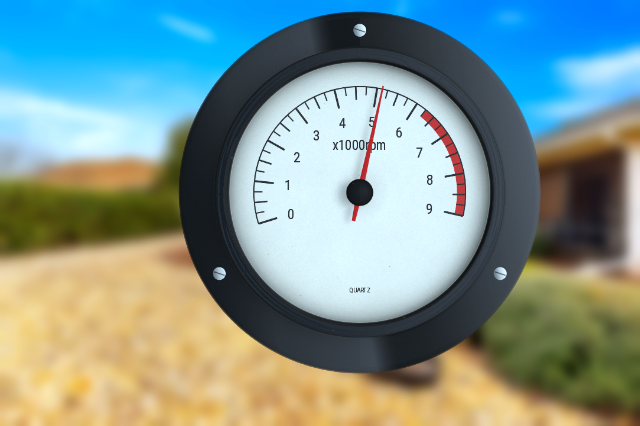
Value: 5125; rpm
